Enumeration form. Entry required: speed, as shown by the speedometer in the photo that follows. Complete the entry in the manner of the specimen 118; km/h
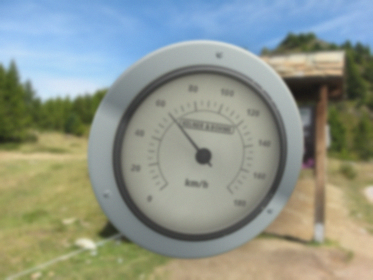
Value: 60; km/h
